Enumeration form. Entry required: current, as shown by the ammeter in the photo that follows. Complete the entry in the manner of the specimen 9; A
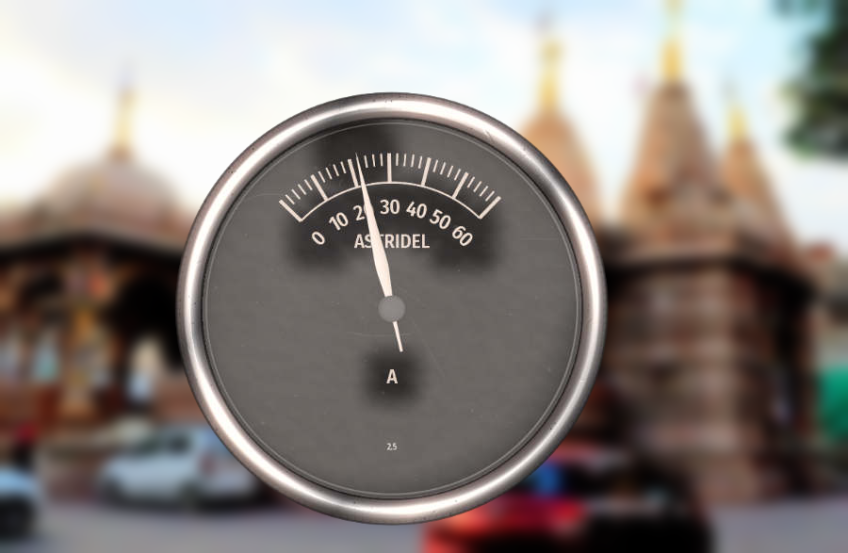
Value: 22; A
